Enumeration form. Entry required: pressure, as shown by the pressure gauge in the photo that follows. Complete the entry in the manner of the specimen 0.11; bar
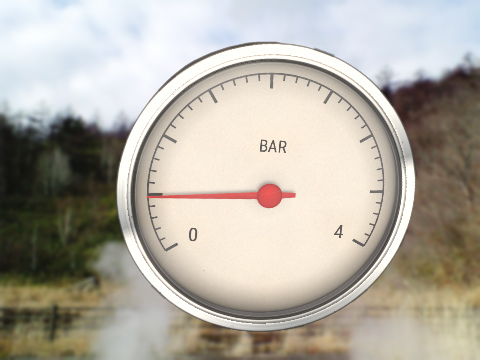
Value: 0.5; bar
